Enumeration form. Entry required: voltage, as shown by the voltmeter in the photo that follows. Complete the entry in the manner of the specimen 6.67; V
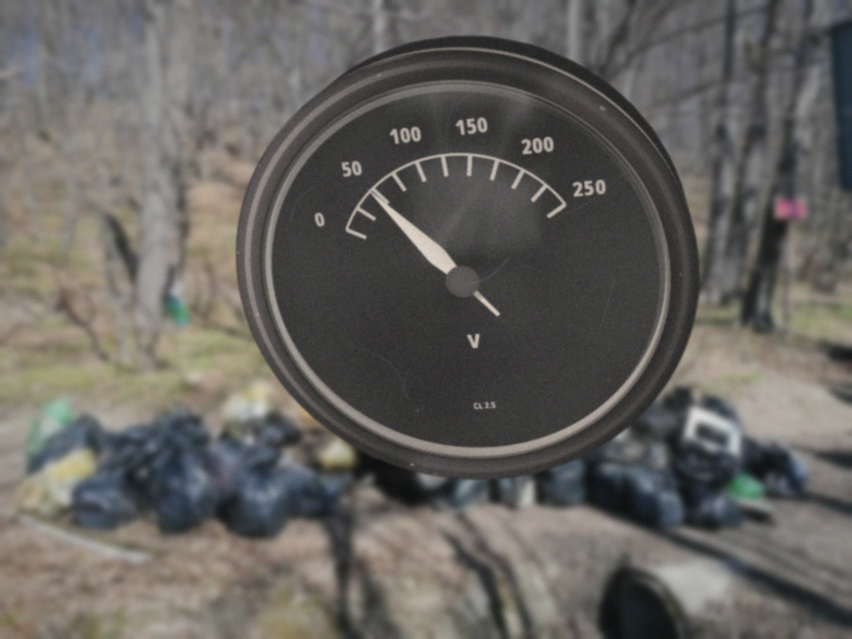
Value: 50; V
